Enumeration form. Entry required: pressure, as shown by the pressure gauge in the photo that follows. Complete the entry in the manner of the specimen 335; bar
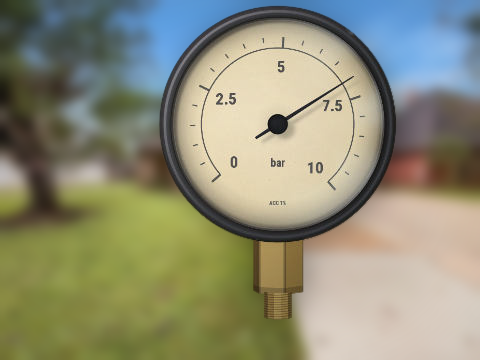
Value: 7; bar
